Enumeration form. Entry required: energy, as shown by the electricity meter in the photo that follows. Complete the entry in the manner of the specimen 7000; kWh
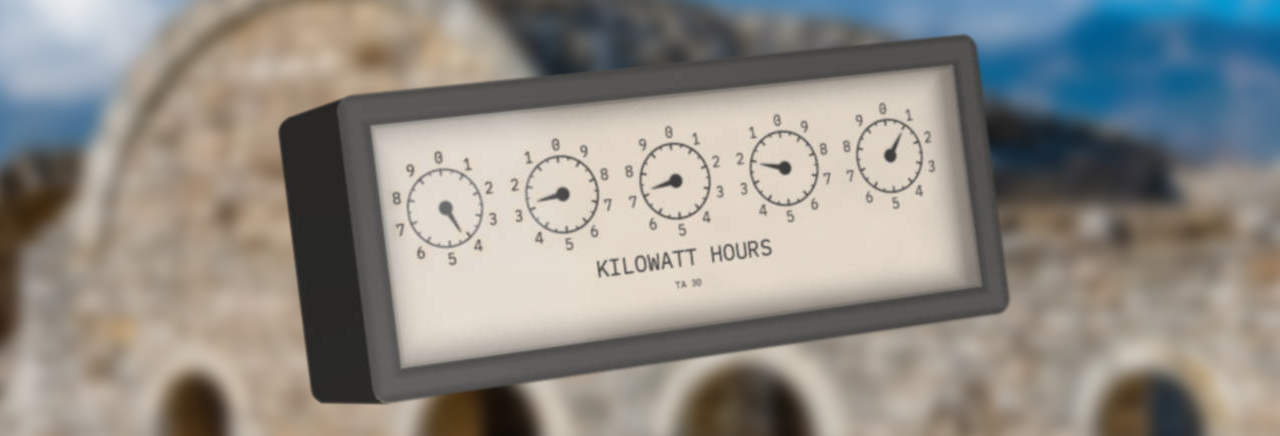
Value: 42721; kWh
